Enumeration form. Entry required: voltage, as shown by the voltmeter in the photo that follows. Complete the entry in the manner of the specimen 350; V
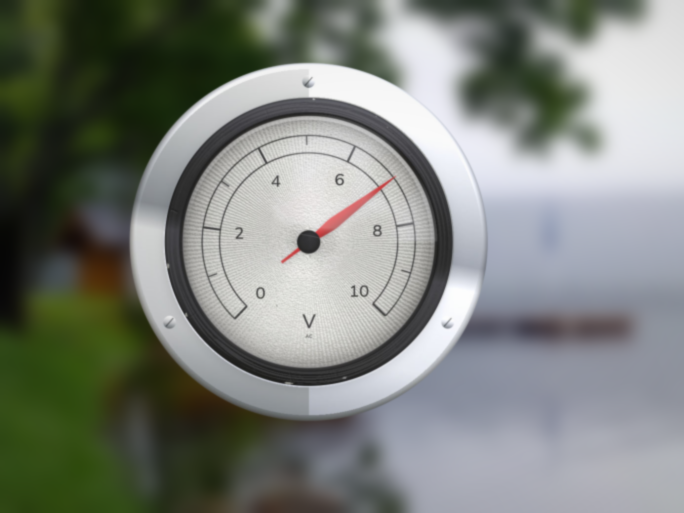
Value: 7; V
